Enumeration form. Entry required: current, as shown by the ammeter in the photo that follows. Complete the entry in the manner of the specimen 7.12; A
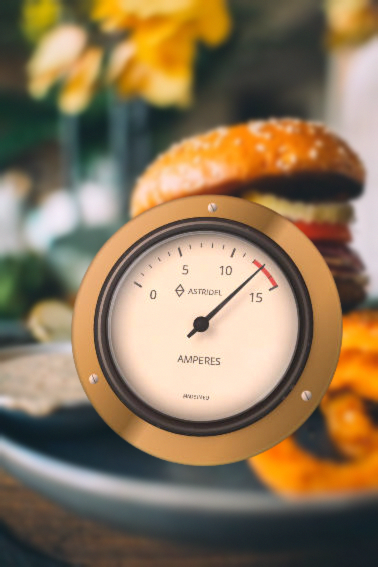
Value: 13; A
